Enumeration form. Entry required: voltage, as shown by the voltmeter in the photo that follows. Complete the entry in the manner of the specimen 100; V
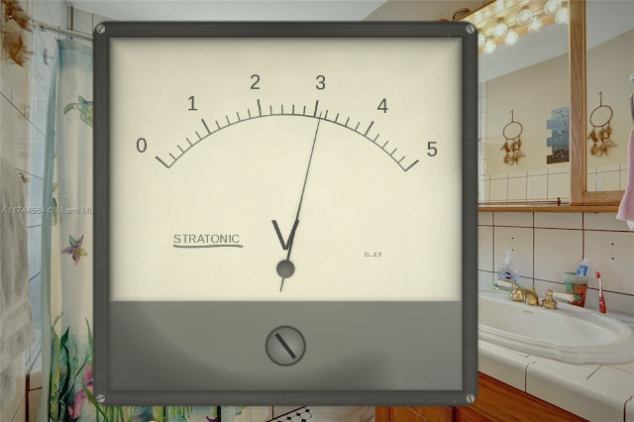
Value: 3.1; V
